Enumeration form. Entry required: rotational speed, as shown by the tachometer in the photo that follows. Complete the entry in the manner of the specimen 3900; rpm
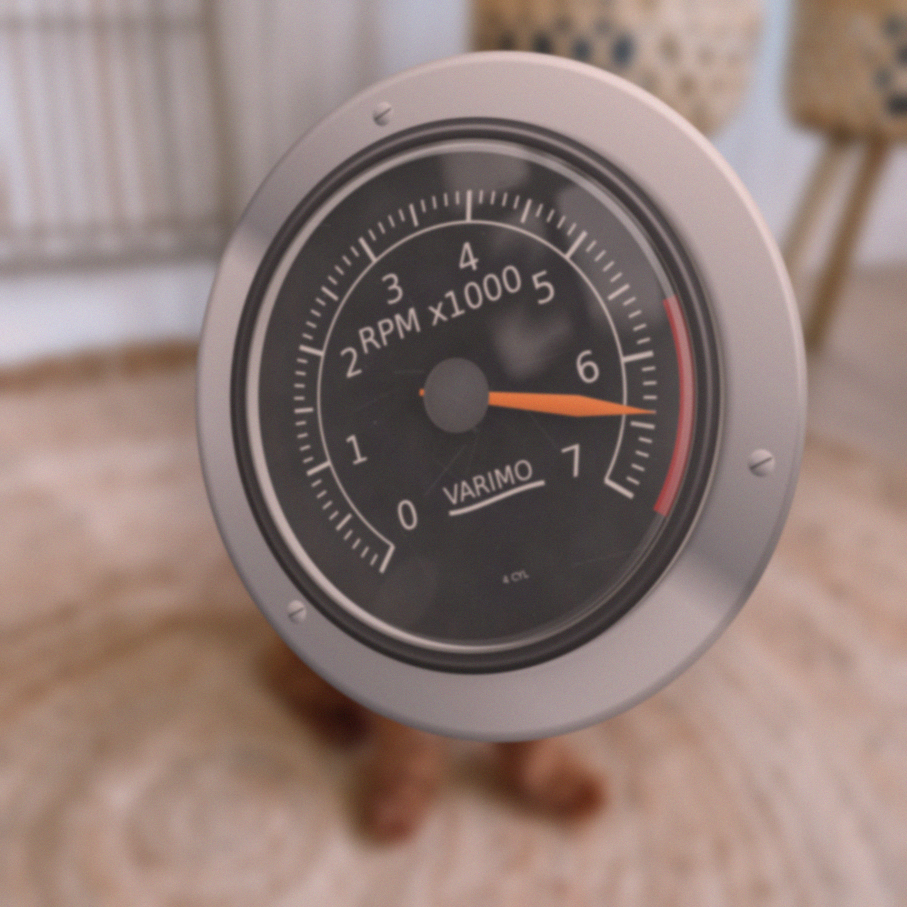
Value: 6400; rpm
